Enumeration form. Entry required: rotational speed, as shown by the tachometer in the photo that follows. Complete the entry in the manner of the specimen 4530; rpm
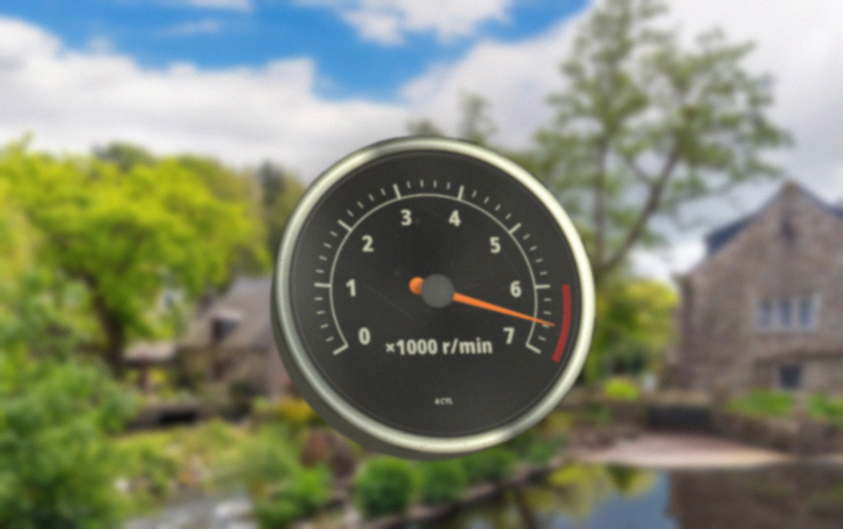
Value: 6600; rpm
